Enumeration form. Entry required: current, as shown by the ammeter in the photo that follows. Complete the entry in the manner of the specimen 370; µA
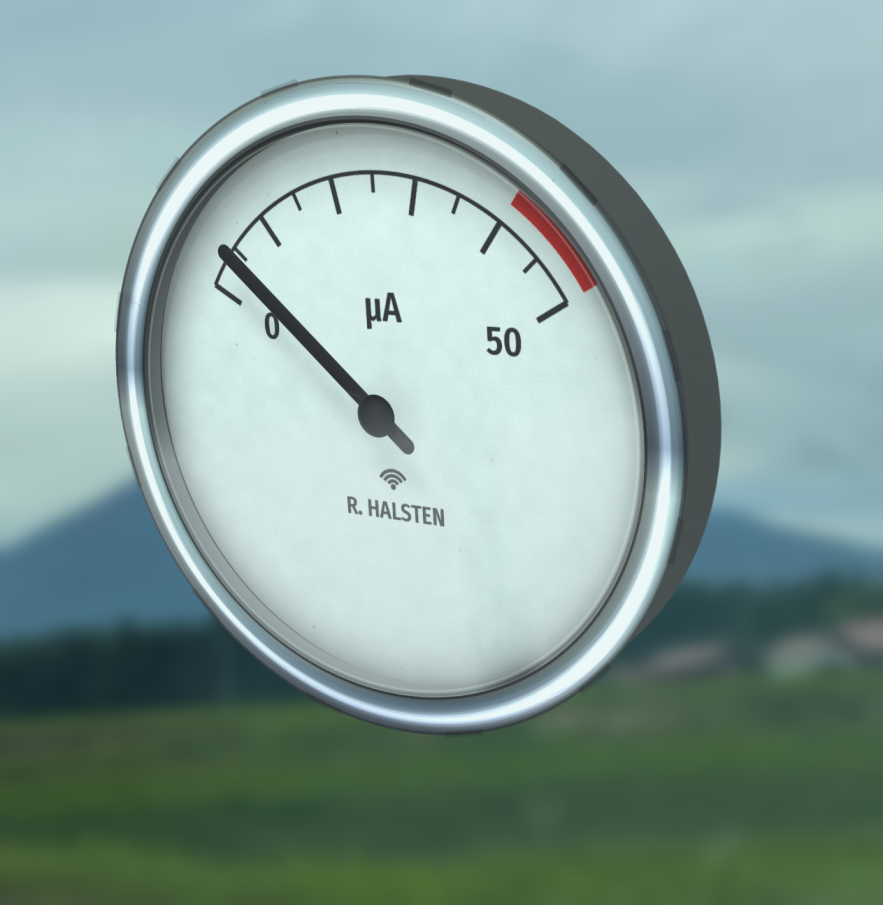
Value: 5; µA
